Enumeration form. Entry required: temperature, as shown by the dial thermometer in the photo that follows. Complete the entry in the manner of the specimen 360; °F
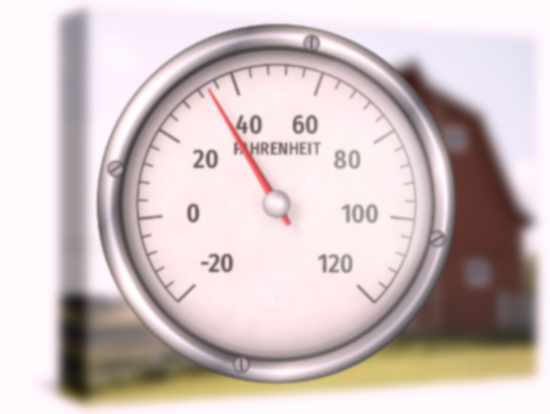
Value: 34; °F
